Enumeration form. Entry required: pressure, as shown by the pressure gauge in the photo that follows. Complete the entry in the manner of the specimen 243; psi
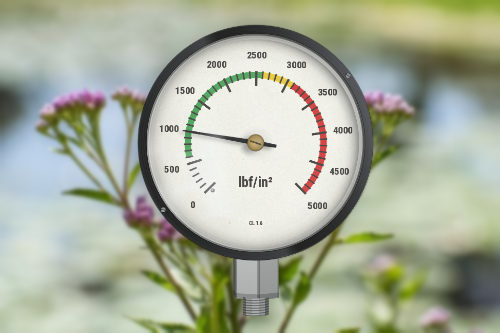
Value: 1000; psi
